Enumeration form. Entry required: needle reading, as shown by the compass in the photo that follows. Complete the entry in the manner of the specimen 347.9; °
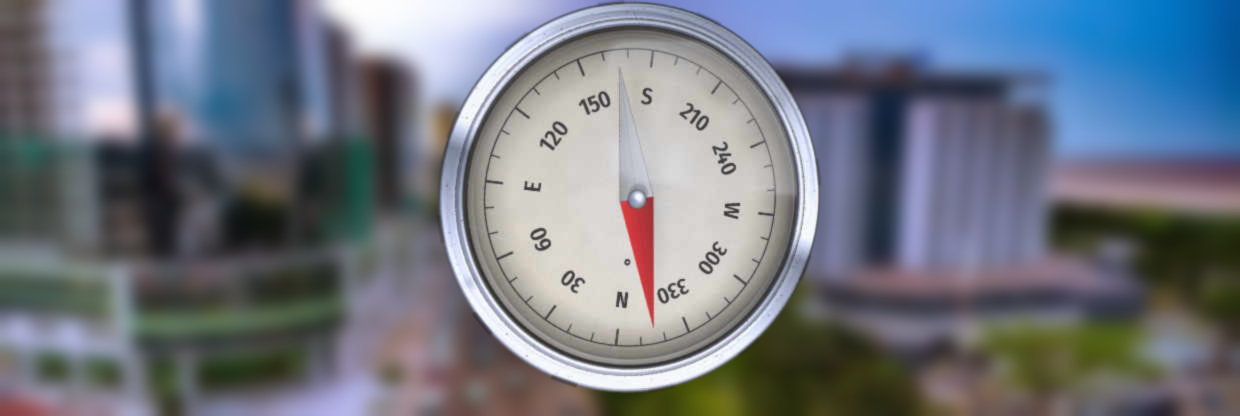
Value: 345; °
